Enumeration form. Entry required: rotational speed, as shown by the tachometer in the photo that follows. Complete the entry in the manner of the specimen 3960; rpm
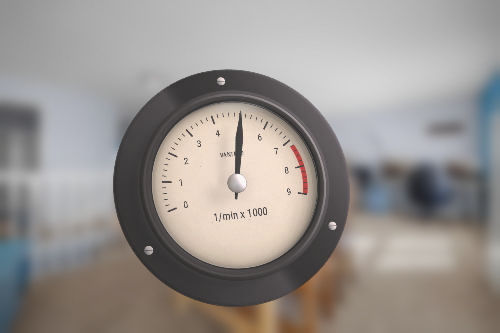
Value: 5000; rpm
